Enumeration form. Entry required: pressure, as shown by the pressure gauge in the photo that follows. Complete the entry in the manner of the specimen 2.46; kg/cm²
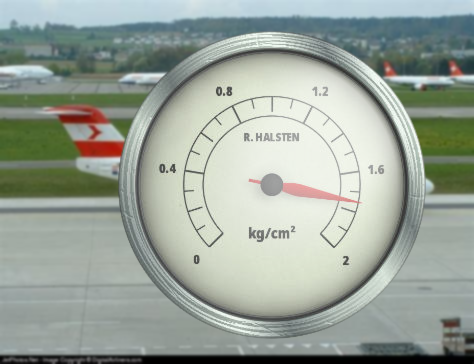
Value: 1.75; kg/cm²
